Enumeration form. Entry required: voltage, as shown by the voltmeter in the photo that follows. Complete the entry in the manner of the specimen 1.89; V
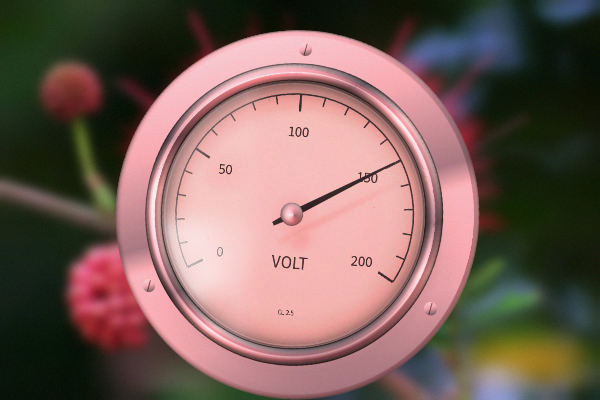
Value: 150; V
